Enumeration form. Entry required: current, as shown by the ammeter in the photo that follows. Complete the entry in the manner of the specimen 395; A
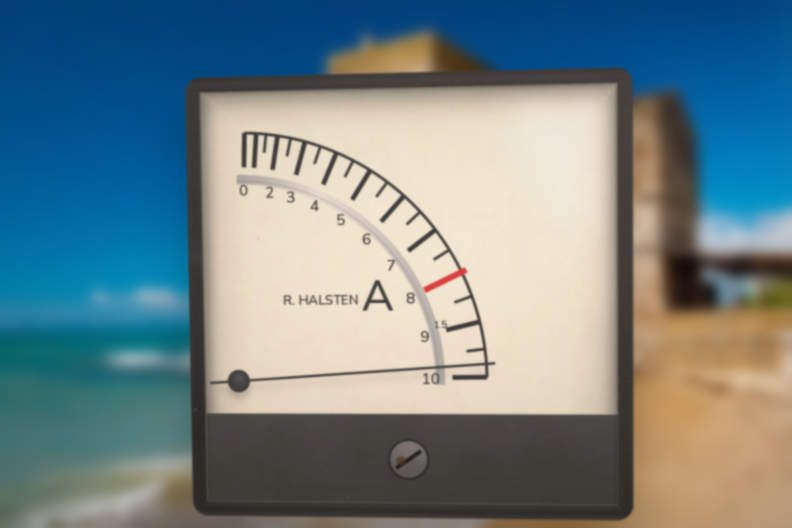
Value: 9.75; A
